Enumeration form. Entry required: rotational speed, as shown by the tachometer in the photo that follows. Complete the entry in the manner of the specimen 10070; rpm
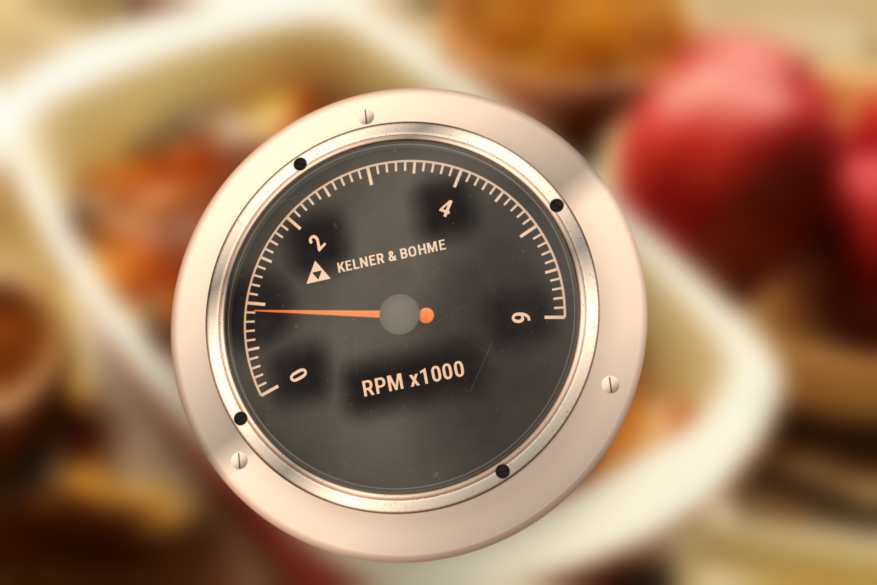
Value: 900; rpm
